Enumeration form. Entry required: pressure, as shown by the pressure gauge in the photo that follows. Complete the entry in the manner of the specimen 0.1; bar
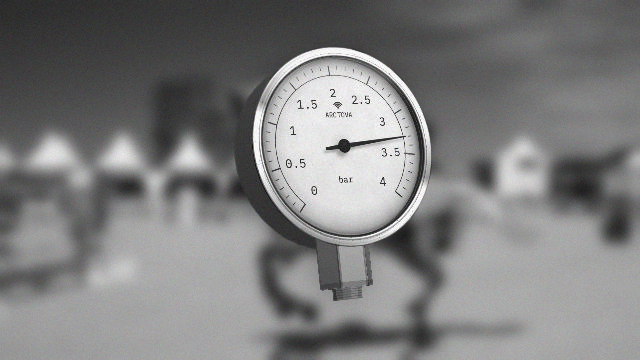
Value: 3.3; bar
